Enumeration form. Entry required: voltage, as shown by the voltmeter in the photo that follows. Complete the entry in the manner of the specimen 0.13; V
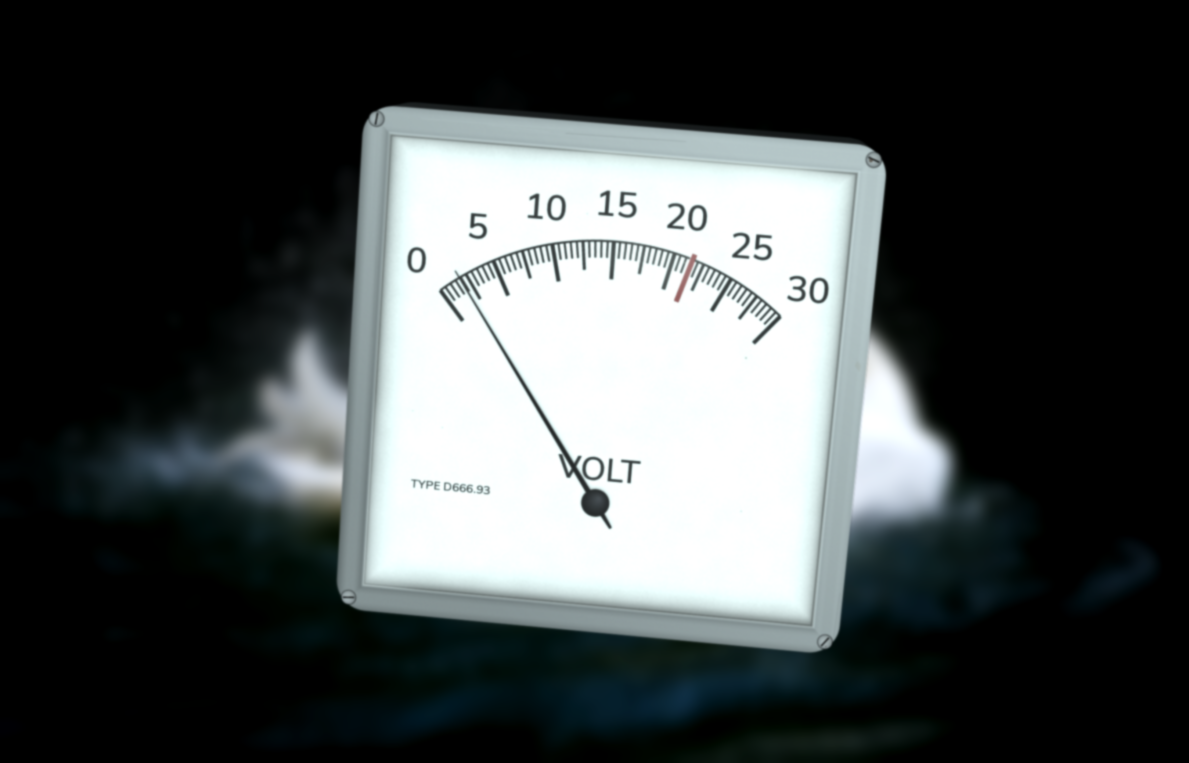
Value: 2; V
